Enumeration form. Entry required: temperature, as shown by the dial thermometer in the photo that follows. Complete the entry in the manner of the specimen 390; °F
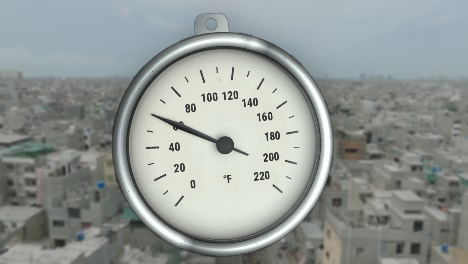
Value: 60; °F
